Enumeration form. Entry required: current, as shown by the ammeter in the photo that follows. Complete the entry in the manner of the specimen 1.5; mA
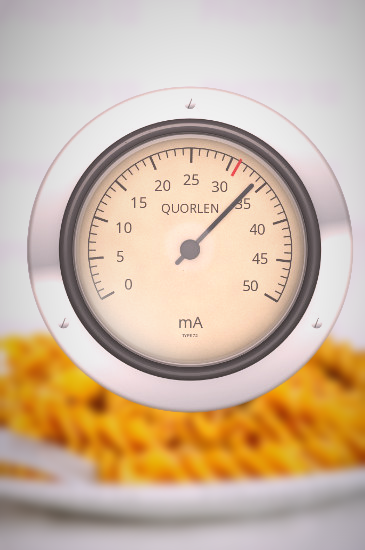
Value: 34; mA
